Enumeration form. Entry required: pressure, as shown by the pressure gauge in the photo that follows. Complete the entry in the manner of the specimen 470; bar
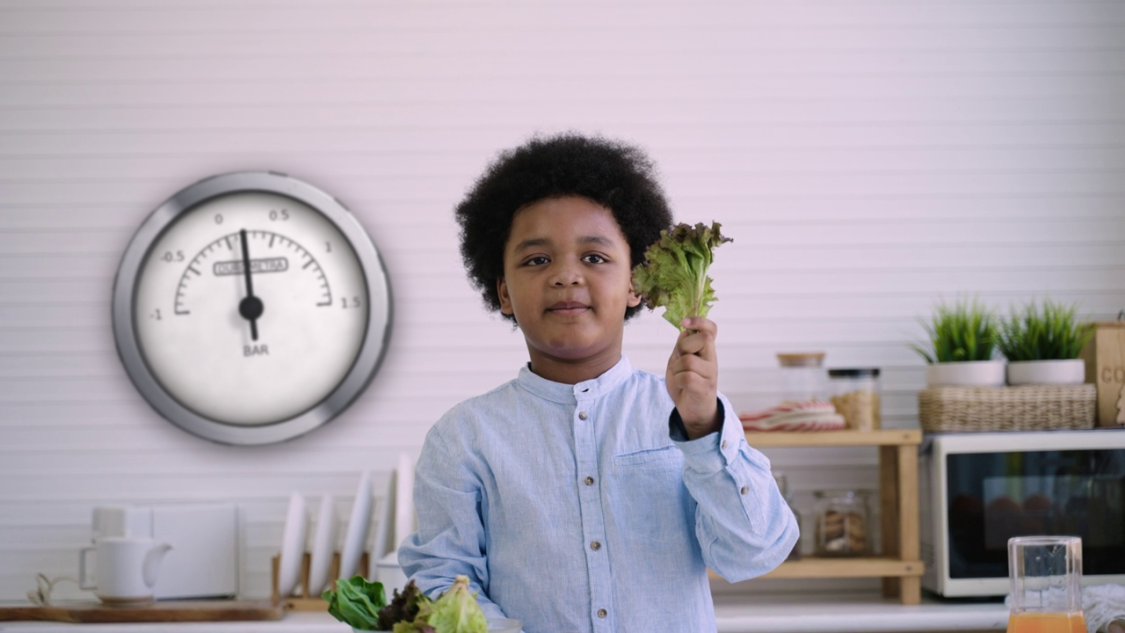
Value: 0.2; bar
